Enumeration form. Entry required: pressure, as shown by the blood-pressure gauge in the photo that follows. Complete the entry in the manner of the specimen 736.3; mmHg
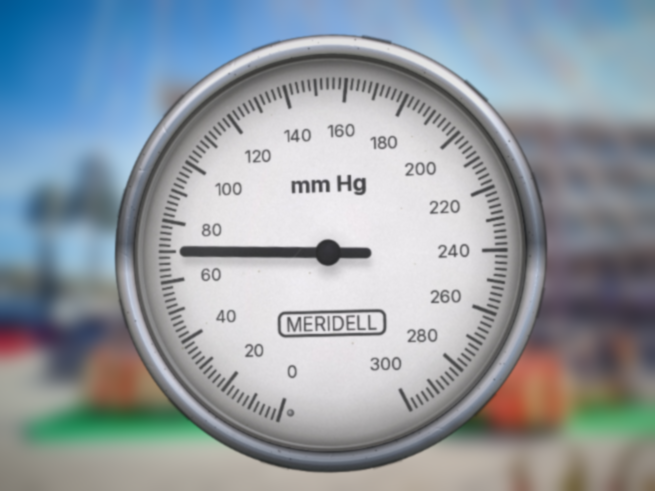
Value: 70; mmHg
